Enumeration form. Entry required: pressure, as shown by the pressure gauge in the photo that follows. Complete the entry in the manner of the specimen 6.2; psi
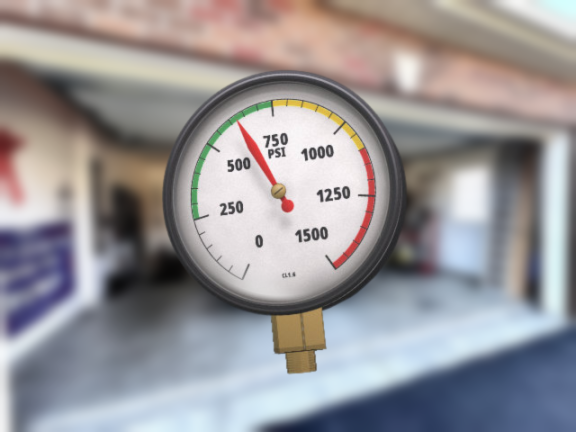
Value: 625; psi
